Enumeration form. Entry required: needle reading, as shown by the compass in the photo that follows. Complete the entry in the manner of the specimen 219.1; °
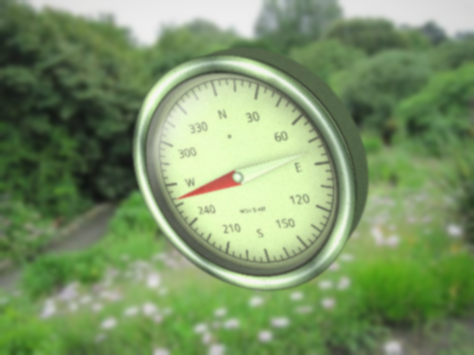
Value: 260; °
